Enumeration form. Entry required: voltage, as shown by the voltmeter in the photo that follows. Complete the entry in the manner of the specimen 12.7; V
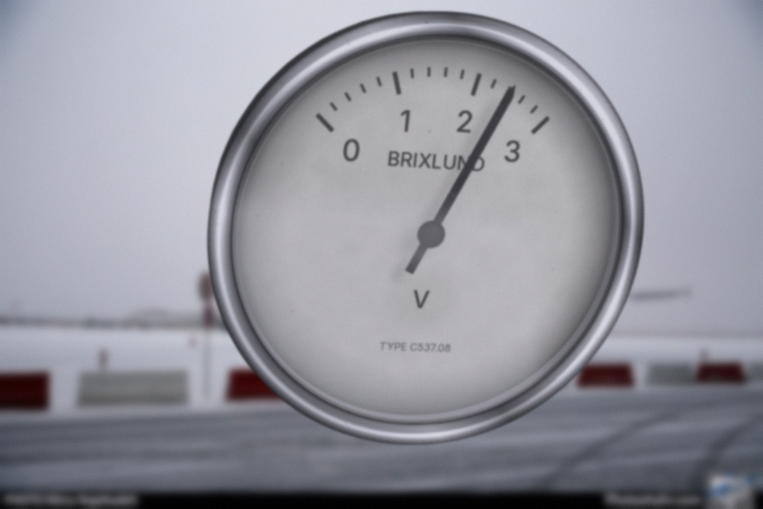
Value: 2.4; V
